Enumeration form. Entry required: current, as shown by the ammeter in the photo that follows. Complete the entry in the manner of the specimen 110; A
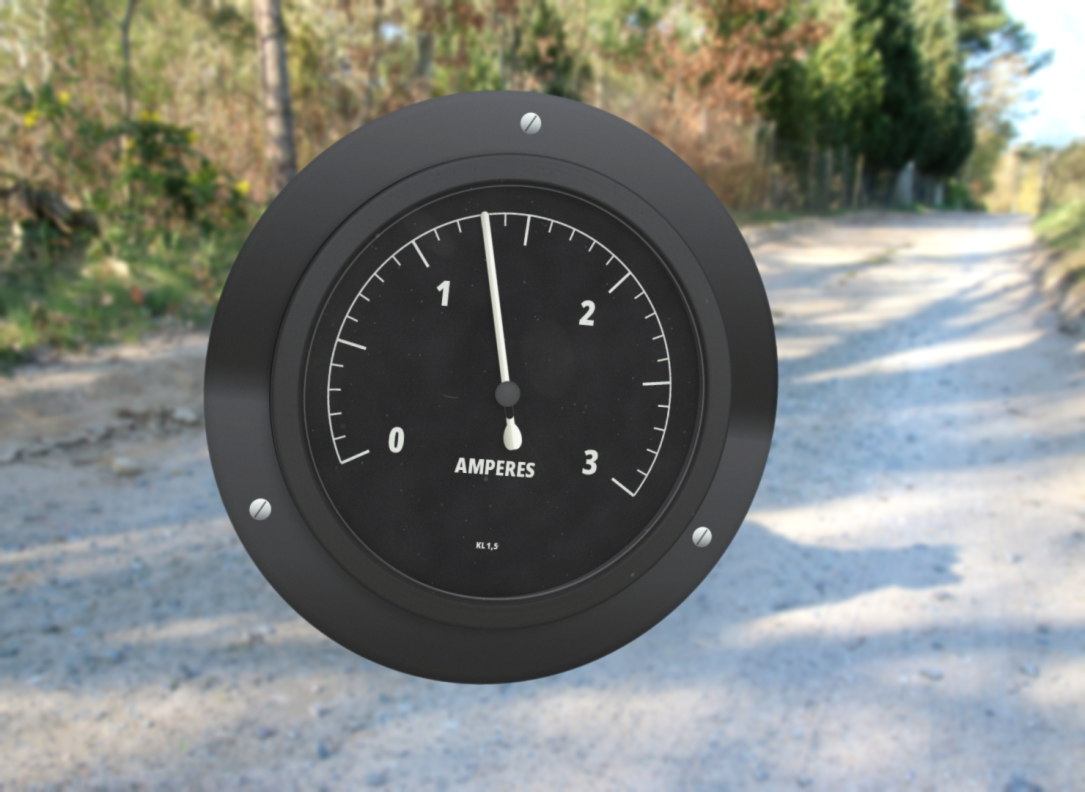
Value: 1.3; A
